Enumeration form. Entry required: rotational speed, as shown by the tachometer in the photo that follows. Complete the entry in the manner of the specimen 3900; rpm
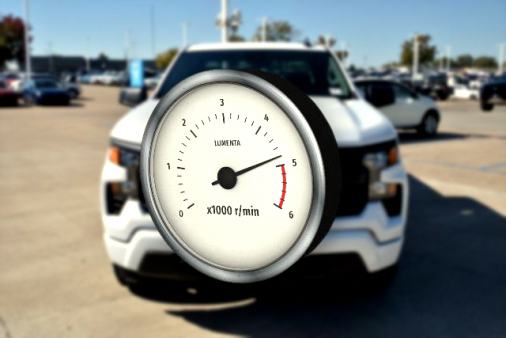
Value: 4800; rpm
